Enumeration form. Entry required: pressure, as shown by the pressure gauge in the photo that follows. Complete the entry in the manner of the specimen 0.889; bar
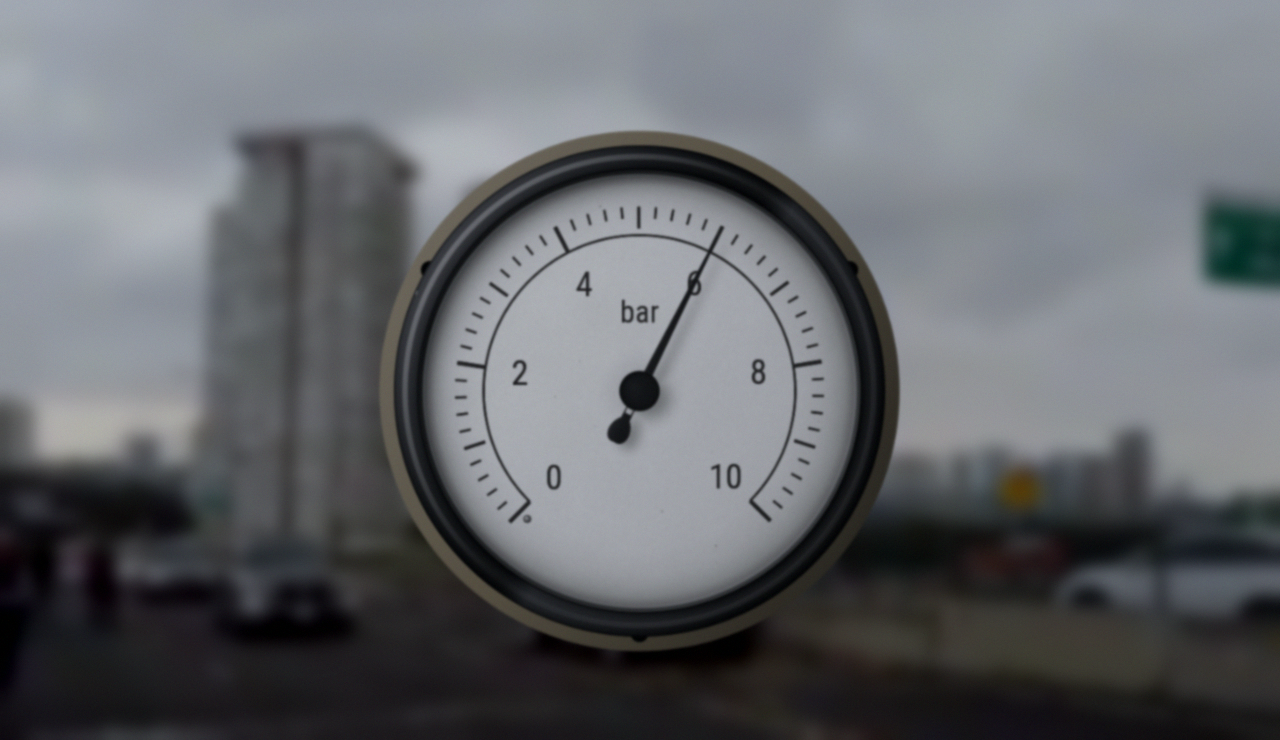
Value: 6; bar
